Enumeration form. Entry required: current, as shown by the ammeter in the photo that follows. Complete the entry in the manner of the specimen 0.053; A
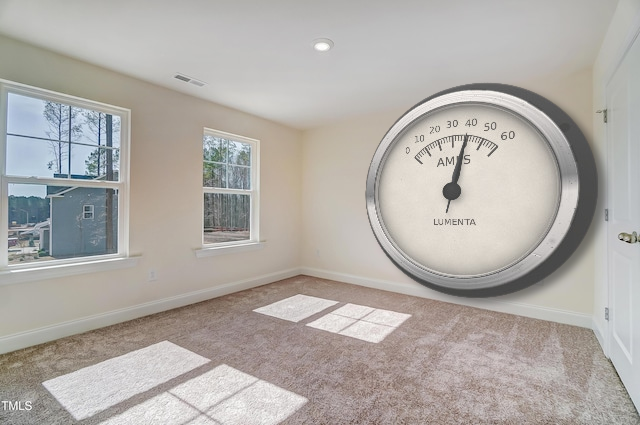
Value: 40; A
